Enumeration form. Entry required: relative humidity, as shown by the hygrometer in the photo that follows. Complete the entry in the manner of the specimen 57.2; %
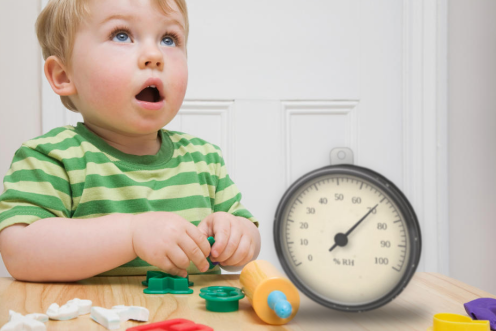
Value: 70; %
